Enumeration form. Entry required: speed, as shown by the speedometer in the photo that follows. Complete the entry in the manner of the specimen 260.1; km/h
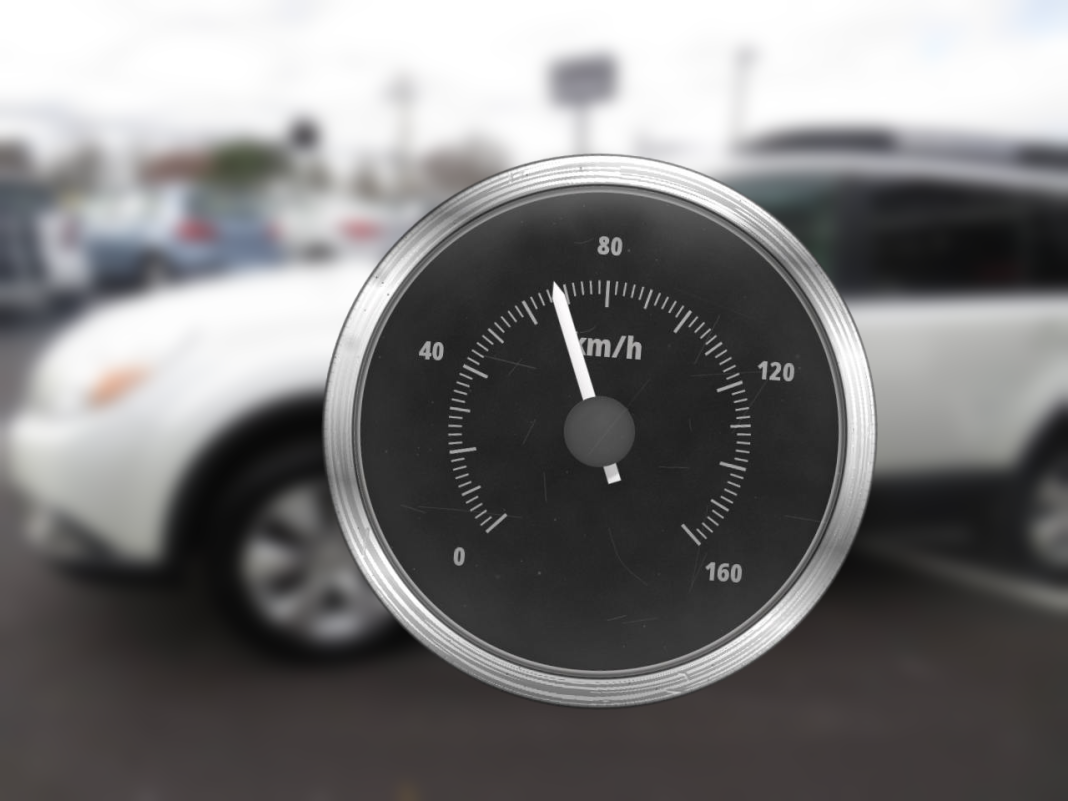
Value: 68; km/h
